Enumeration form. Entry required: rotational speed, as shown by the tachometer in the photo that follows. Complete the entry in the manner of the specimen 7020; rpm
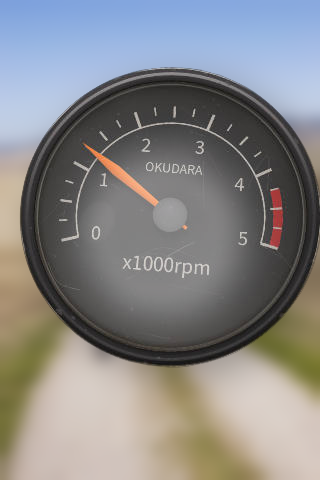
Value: 1250; rpm
